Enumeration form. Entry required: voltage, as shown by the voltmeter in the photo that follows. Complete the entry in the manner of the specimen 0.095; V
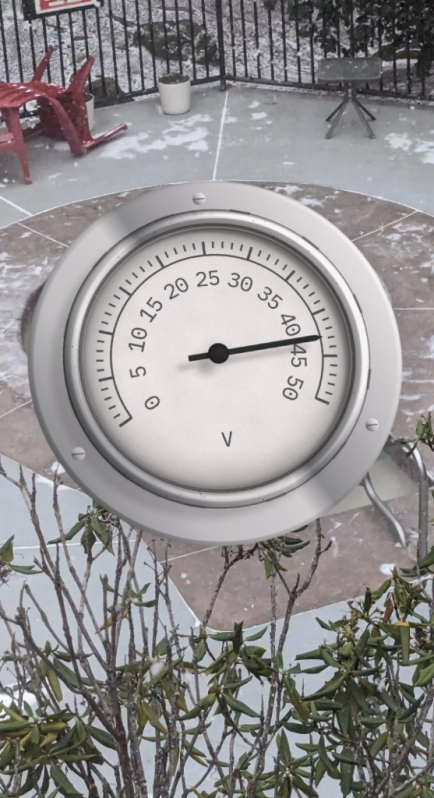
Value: 43; V
